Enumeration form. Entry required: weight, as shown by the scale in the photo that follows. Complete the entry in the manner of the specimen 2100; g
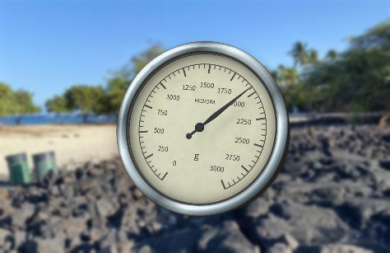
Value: 1950; g
